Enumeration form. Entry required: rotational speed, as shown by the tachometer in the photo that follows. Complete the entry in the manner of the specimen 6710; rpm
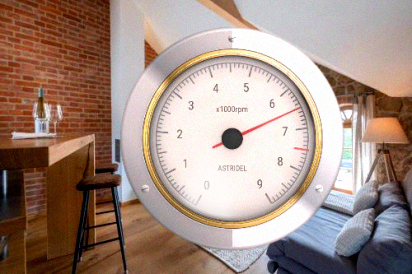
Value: 6500; rpm
